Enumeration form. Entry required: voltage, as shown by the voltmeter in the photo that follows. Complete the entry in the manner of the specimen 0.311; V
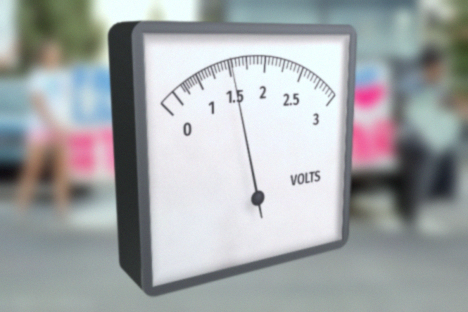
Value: 1.5; V
